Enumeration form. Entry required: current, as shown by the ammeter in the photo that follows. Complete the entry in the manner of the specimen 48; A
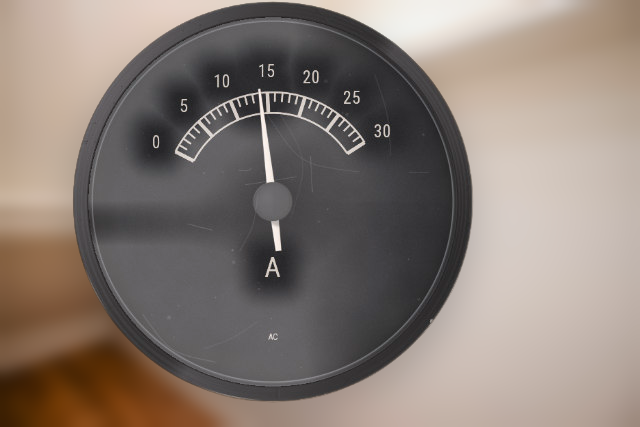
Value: 14; A
